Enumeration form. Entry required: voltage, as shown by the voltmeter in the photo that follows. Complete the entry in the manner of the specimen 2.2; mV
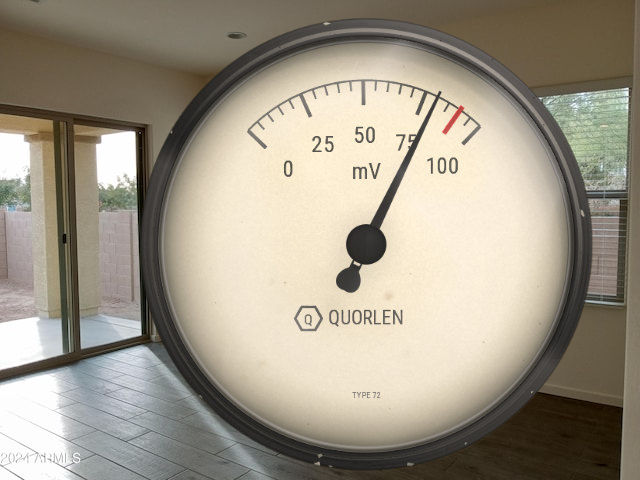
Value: 80; mV
